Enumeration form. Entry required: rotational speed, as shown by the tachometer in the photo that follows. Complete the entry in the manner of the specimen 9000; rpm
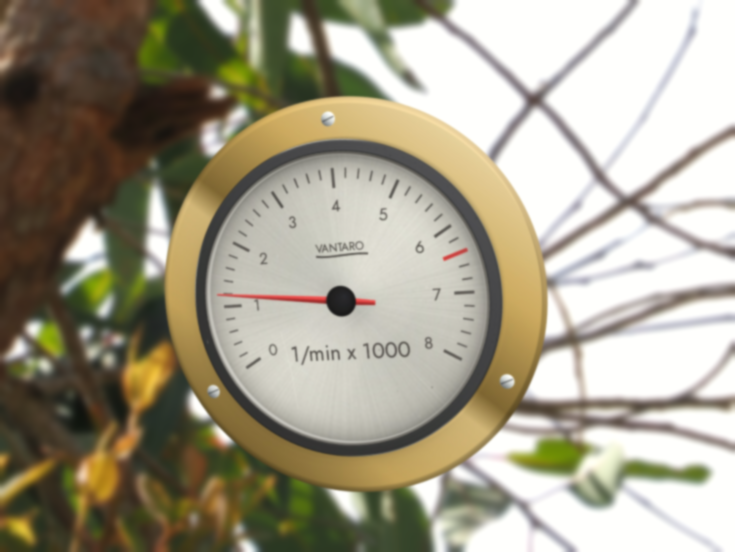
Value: 1200; rpm
